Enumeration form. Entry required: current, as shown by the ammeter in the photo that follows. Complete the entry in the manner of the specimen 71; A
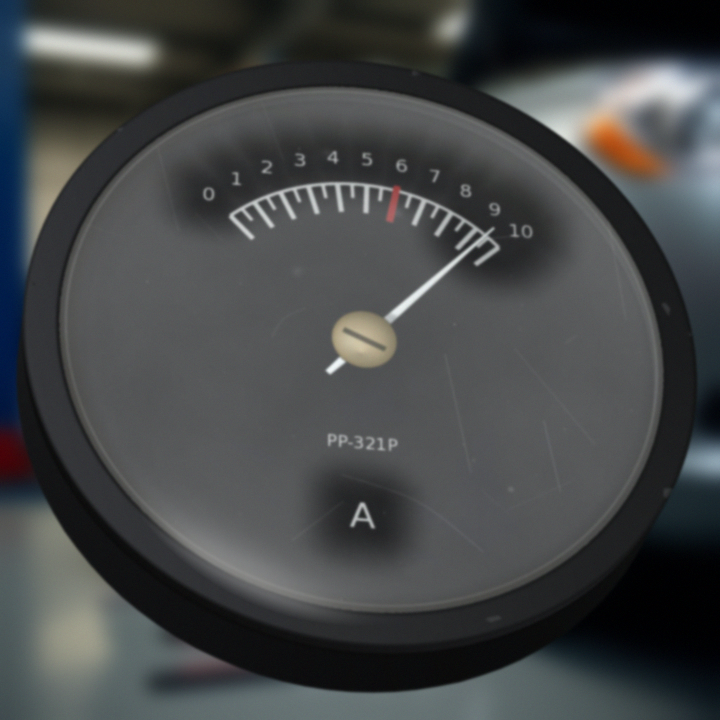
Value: 9.5; A
